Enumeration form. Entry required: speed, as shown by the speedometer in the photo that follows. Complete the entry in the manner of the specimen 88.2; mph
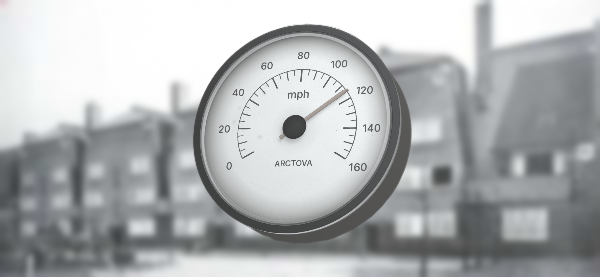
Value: 115; mph
